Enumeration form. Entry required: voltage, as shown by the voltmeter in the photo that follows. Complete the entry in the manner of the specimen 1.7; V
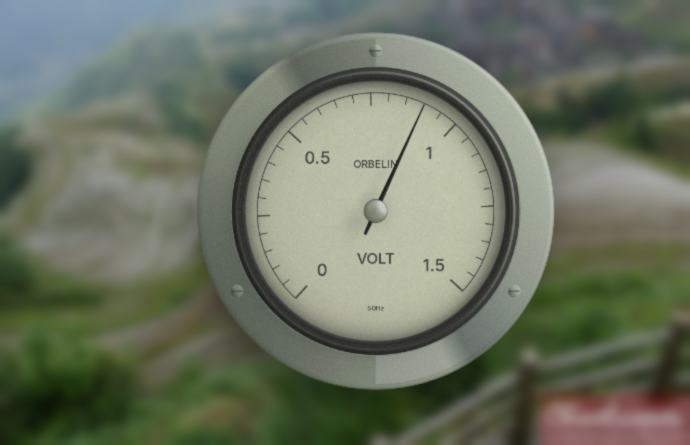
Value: 0.9; V
